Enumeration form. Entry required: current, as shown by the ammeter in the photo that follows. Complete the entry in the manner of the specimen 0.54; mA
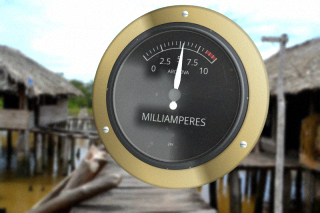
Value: 5.5; mA
